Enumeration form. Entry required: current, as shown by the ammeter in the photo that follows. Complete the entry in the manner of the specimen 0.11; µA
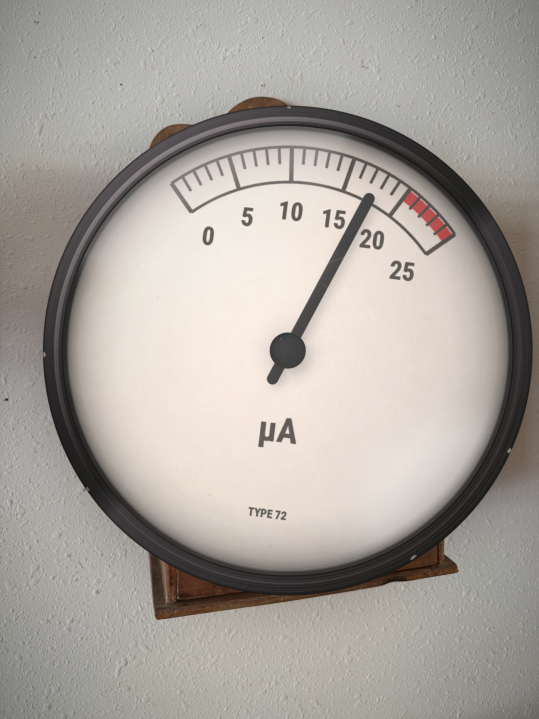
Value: 17.5; µA
